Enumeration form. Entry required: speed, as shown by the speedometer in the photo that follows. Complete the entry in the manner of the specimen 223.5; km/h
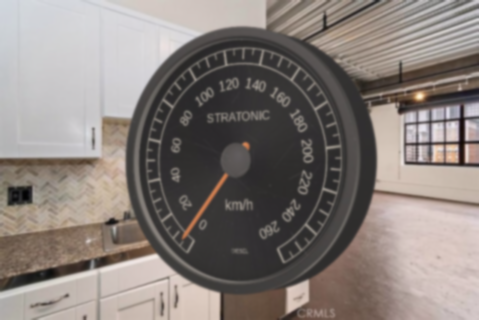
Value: 5; km/h
